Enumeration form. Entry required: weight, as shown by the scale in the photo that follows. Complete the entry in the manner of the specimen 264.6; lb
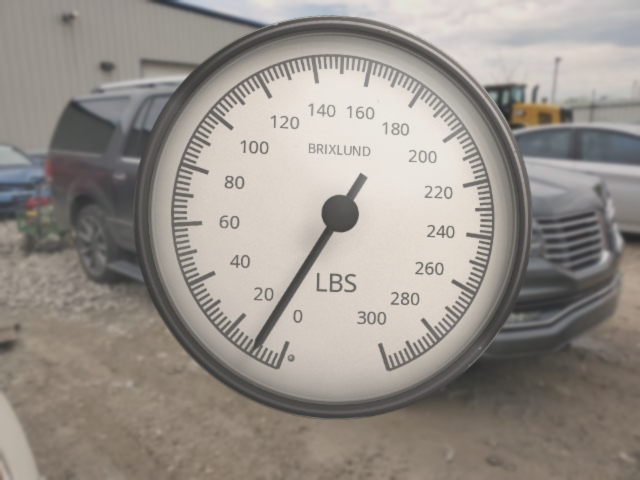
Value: 10; lb
